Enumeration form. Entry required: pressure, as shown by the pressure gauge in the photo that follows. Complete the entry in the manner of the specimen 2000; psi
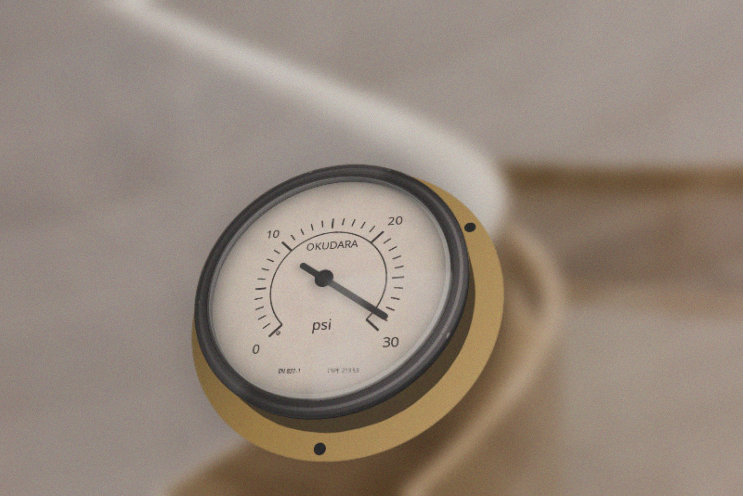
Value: 29; psi
